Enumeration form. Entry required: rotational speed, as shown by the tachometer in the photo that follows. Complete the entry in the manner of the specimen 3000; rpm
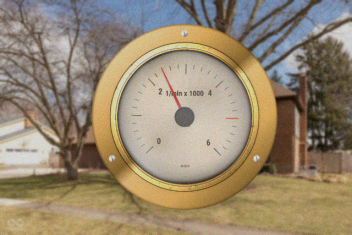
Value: 2400; rpm
